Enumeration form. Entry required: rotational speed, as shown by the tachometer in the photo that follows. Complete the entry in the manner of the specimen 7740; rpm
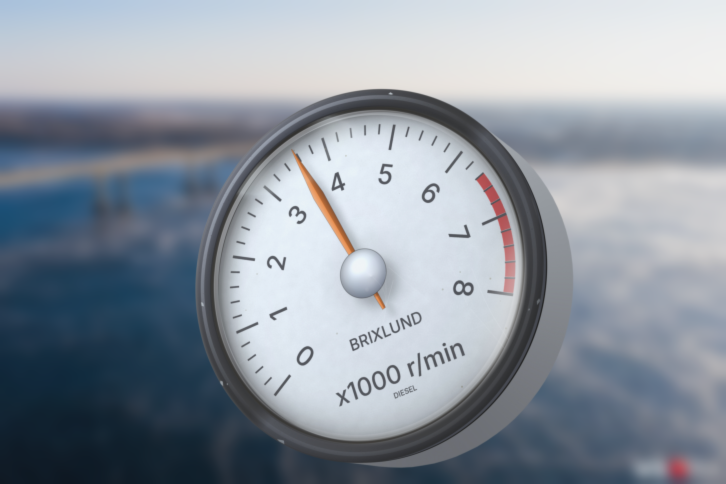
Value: 3600; rpm
